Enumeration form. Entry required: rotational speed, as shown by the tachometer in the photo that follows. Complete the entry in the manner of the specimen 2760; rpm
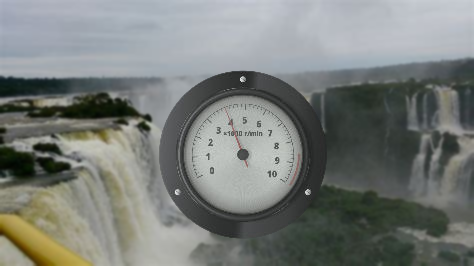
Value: 4000; rpm
